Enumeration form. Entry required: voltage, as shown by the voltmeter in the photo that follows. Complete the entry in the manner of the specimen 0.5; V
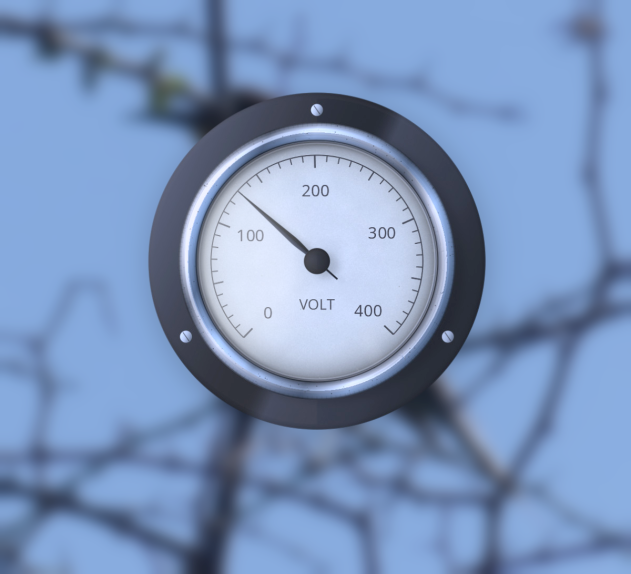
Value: 130; V
